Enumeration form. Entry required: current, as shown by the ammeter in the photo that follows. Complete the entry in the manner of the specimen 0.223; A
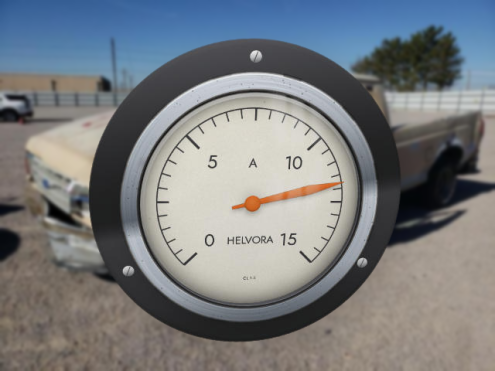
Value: 11.75; A
